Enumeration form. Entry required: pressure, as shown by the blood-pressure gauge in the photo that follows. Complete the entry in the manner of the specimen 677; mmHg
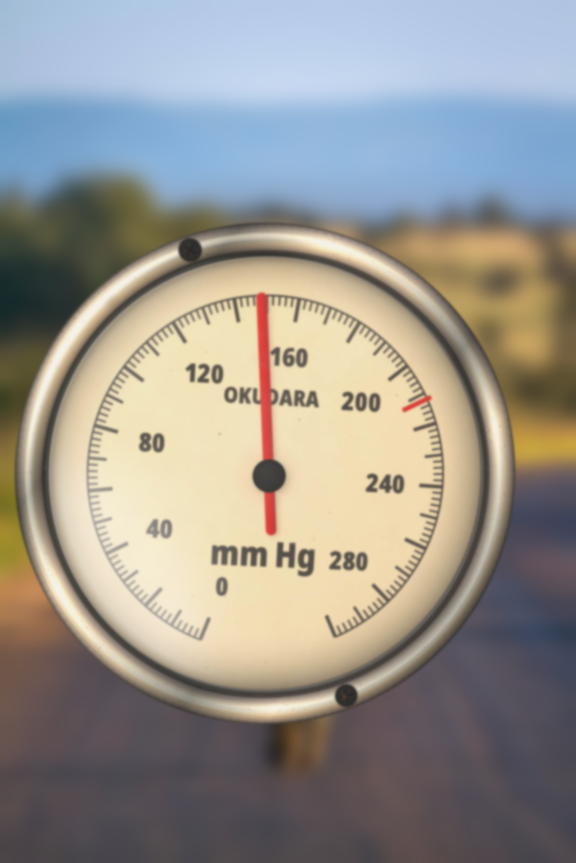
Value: 148; mmHg
